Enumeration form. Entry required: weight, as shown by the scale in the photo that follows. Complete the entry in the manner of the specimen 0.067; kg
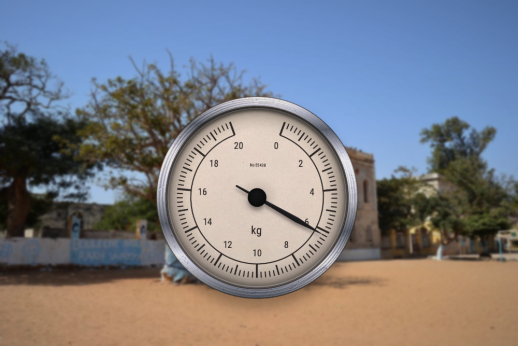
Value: 6.2; kg
